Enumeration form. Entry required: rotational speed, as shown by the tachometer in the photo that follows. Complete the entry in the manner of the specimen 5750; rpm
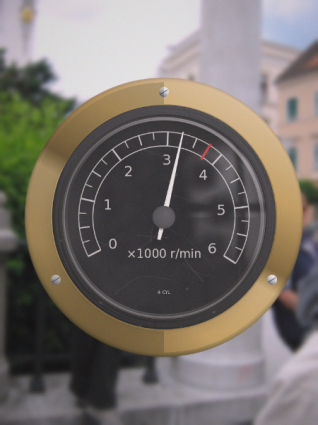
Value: 3250; rpm
